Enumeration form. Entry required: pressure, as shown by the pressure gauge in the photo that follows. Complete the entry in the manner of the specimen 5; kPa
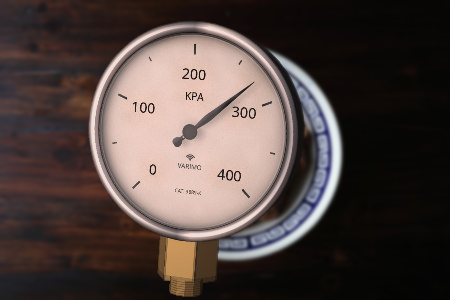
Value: 275; kPa
